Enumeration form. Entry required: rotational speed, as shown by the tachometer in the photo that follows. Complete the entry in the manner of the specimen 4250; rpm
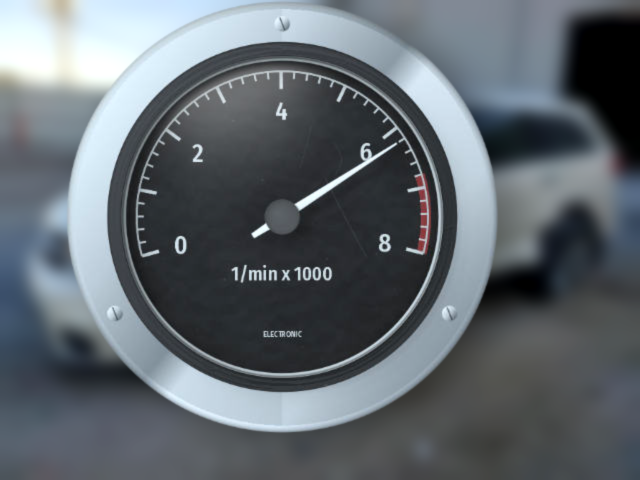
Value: 6200; rpm
